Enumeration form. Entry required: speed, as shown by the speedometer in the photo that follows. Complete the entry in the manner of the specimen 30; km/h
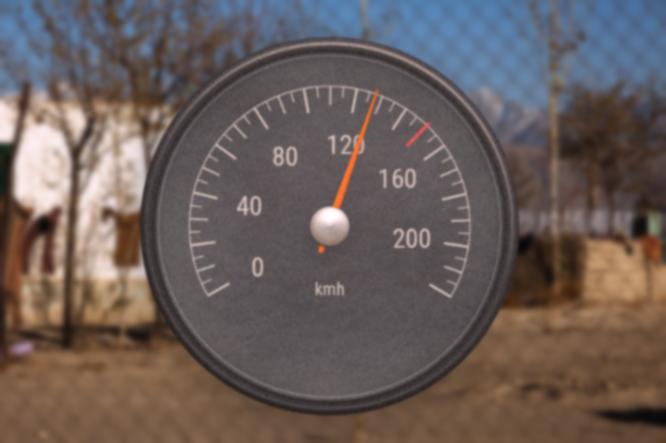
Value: 127.5; km/h
